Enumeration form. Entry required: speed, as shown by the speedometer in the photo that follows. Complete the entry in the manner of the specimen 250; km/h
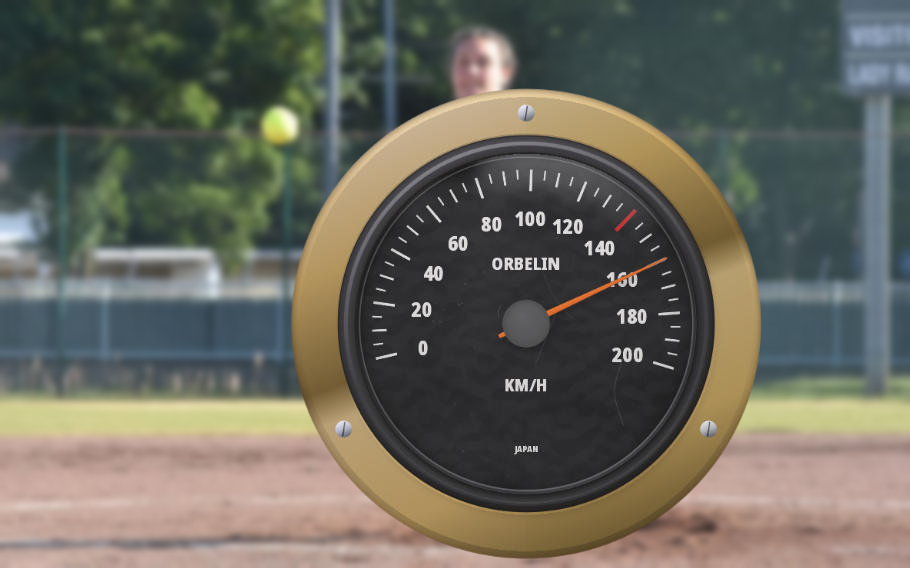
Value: 160; km/h
